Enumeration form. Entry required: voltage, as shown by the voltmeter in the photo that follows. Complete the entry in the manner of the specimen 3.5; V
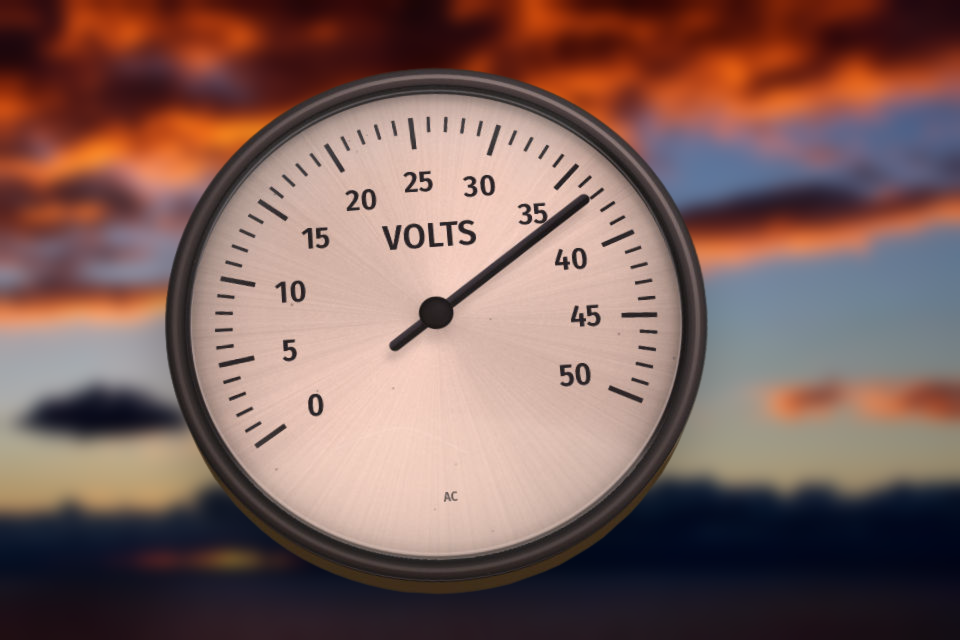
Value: 37; V
